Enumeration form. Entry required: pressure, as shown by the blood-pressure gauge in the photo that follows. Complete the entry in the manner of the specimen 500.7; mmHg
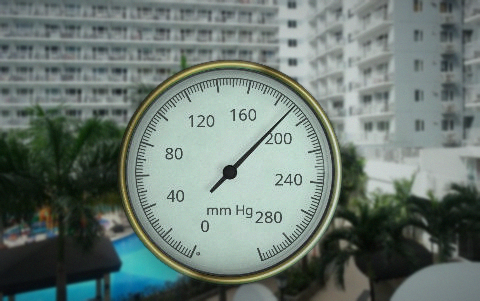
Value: 190; mmHg
